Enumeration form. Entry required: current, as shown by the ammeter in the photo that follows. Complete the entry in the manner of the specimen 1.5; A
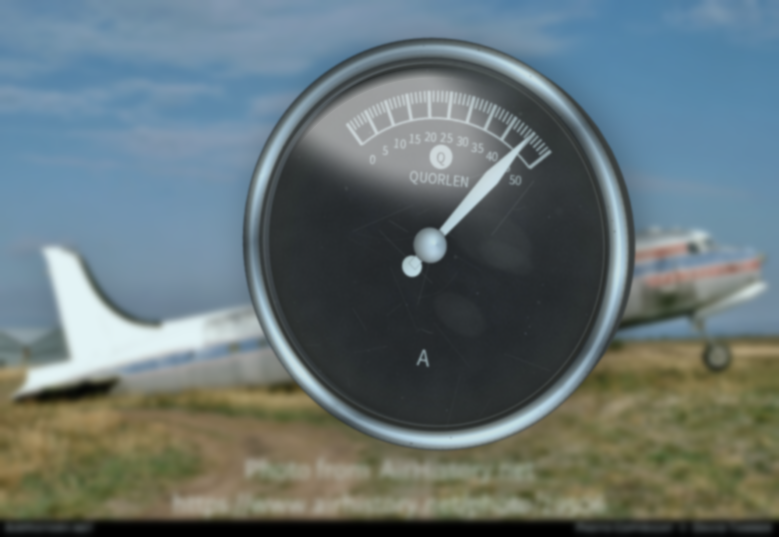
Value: 45; A
